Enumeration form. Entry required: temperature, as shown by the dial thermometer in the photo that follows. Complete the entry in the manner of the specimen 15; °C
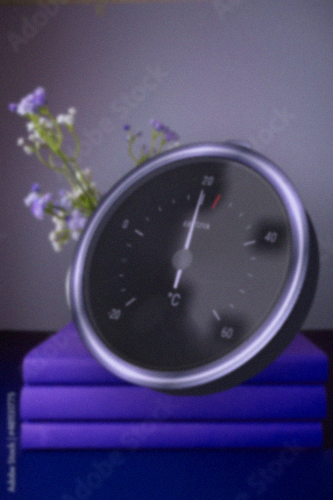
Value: 20; °C
